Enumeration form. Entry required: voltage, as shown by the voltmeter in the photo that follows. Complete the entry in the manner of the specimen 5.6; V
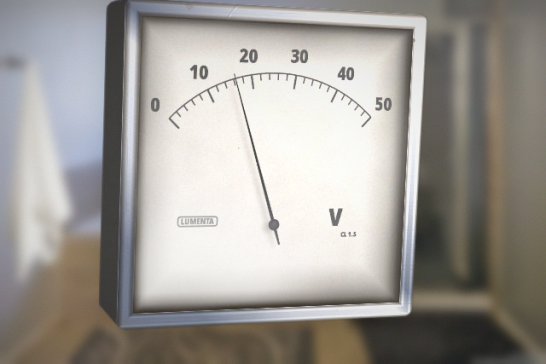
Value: 16; V
